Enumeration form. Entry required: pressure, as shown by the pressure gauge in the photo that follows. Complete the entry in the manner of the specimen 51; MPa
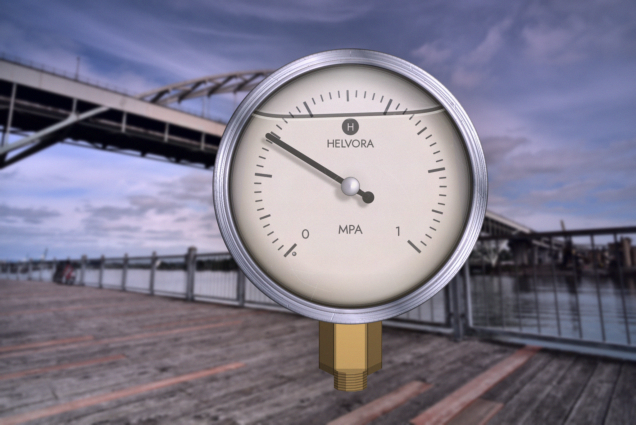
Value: 0.29; MPa
